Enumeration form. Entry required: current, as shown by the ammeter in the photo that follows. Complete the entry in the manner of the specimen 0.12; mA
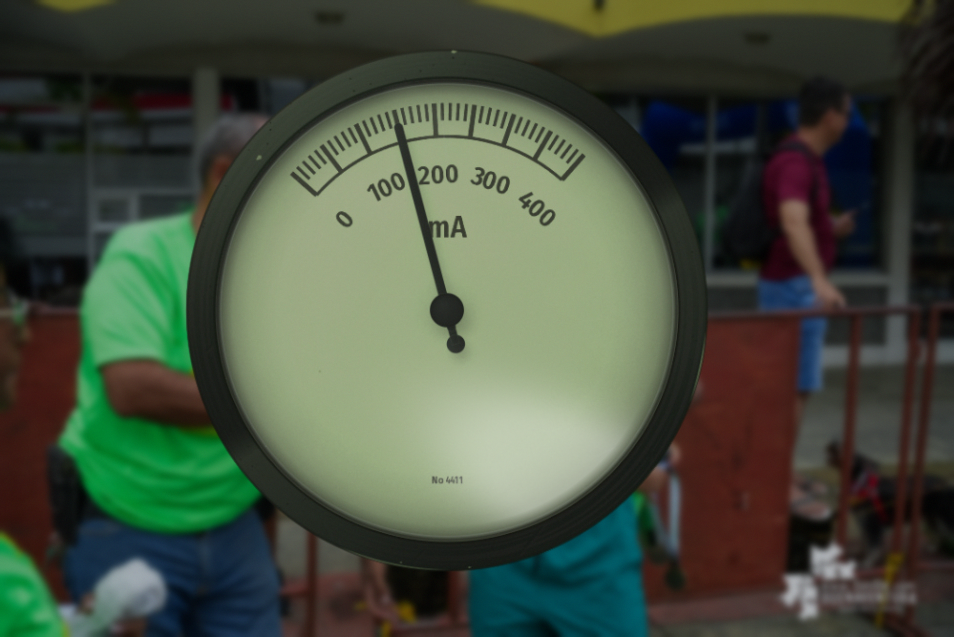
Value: 150; mA
